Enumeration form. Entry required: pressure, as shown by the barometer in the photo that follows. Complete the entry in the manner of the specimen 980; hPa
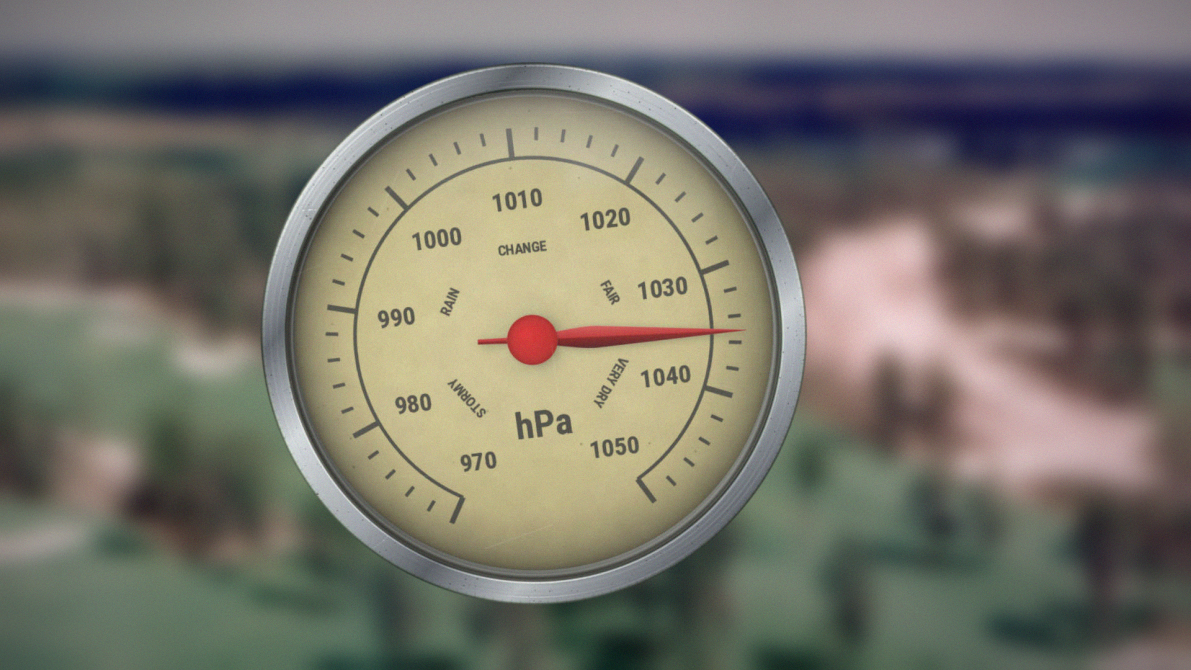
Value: 1035; hPa
